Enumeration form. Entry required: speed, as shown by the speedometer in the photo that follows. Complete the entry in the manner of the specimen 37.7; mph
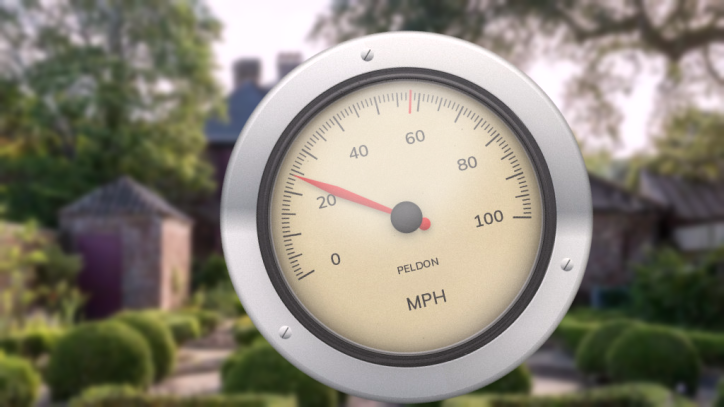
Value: 24; mph
